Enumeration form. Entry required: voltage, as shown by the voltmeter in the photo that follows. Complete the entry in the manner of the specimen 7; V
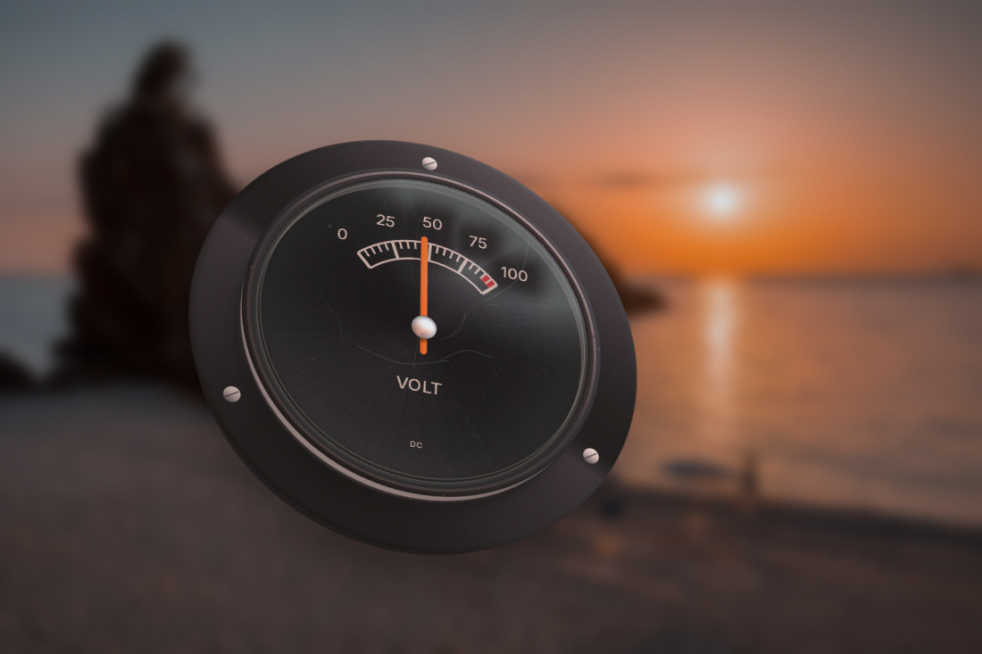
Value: 45; V
